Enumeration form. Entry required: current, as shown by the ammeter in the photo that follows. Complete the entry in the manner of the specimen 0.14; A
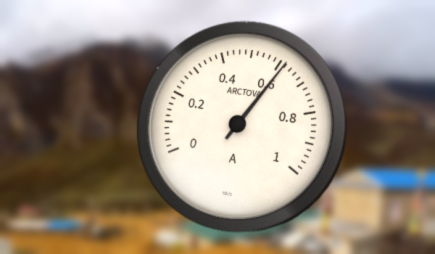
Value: 0.62; A
